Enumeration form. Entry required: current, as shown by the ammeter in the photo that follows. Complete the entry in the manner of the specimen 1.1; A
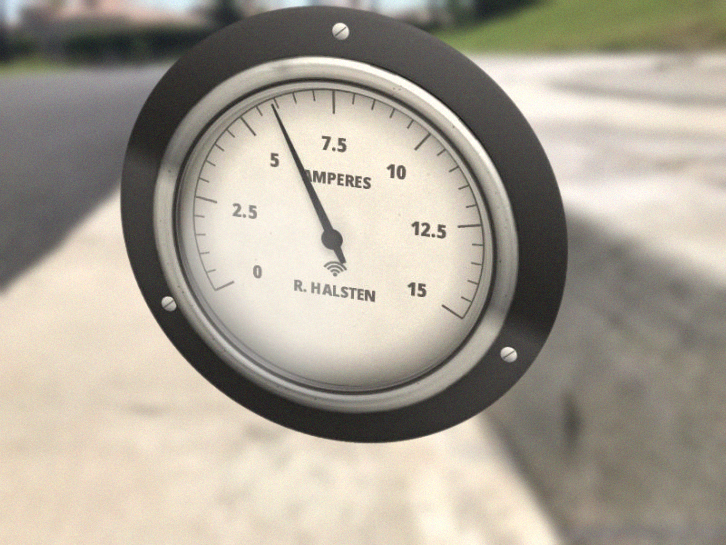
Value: 6; A
